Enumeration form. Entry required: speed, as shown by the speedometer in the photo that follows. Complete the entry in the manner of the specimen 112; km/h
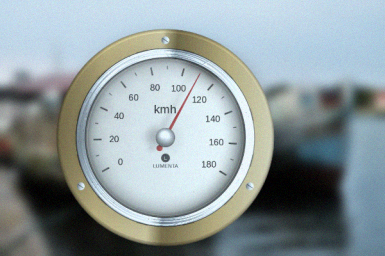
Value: 110; km/h
